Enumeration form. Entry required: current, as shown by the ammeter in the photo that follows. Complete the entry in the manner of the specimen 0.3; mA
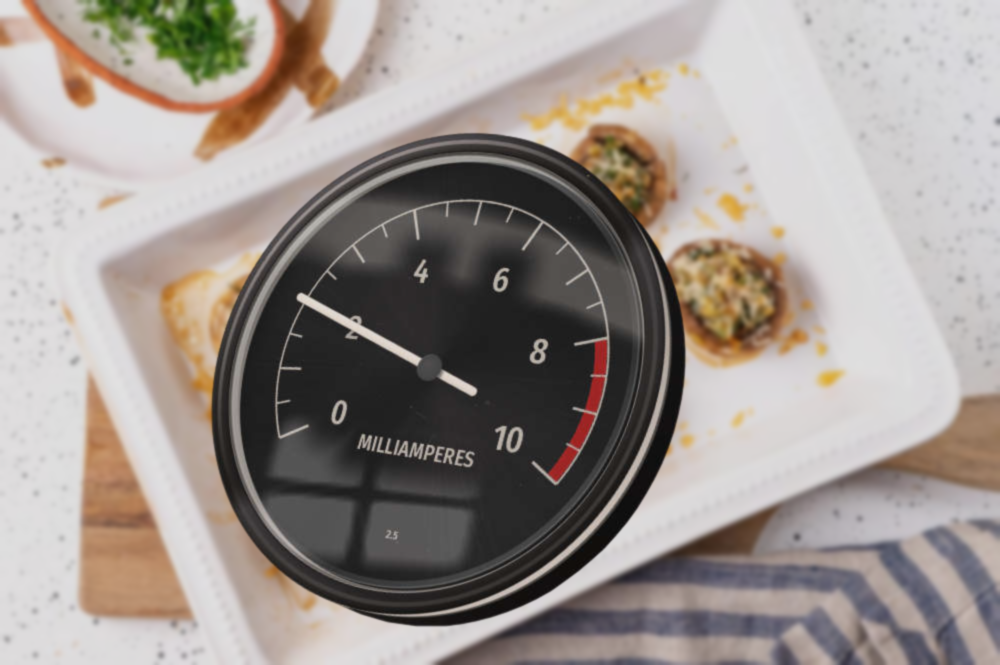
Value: 2; mA
